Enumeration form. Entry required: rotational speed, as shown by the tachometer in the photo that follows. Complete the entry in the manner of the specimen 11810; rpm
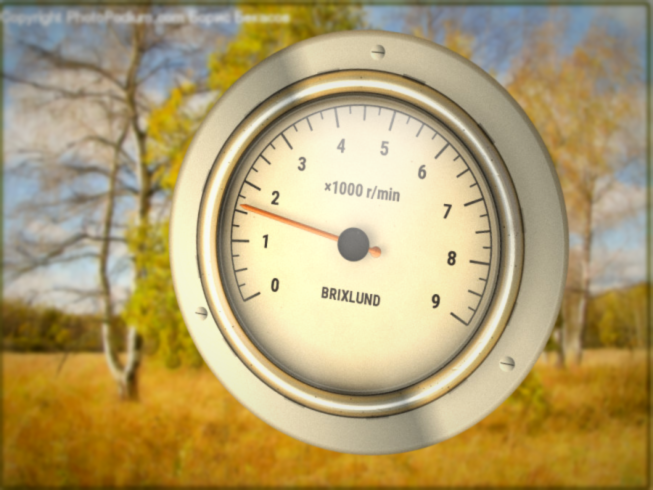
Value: 1625; rpm
